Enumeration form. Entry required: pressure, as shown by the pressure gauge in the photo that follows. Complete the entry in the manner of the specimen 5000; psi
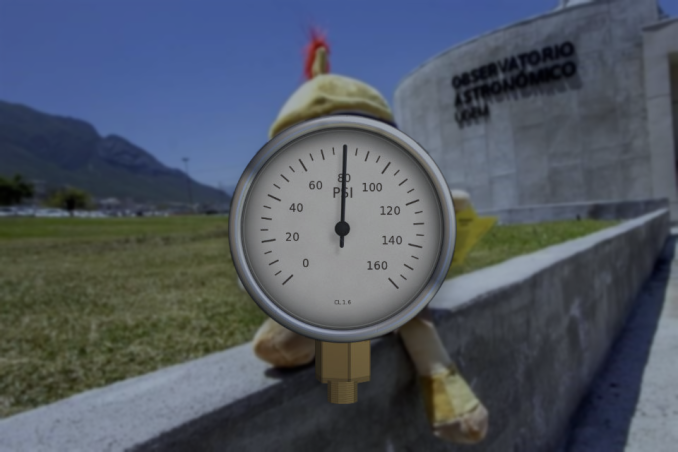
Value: 80; psi
